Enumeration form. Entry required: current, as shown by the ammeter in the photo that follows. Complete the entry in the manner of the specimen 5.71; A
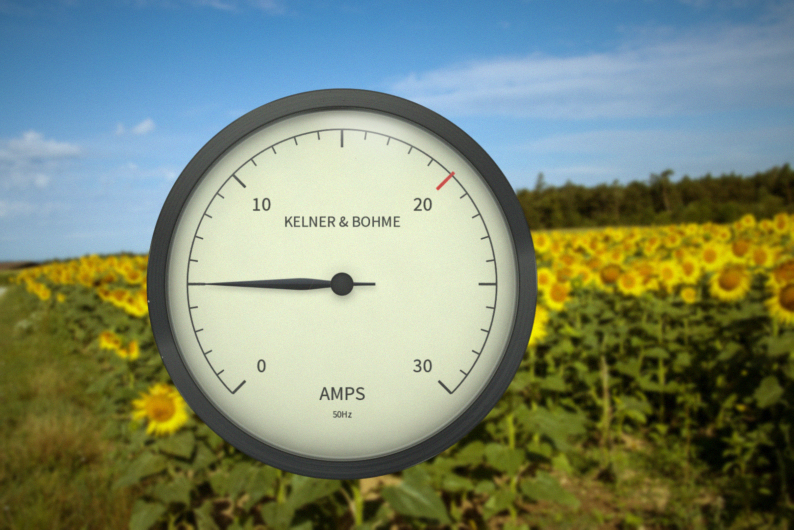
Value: 5; A
